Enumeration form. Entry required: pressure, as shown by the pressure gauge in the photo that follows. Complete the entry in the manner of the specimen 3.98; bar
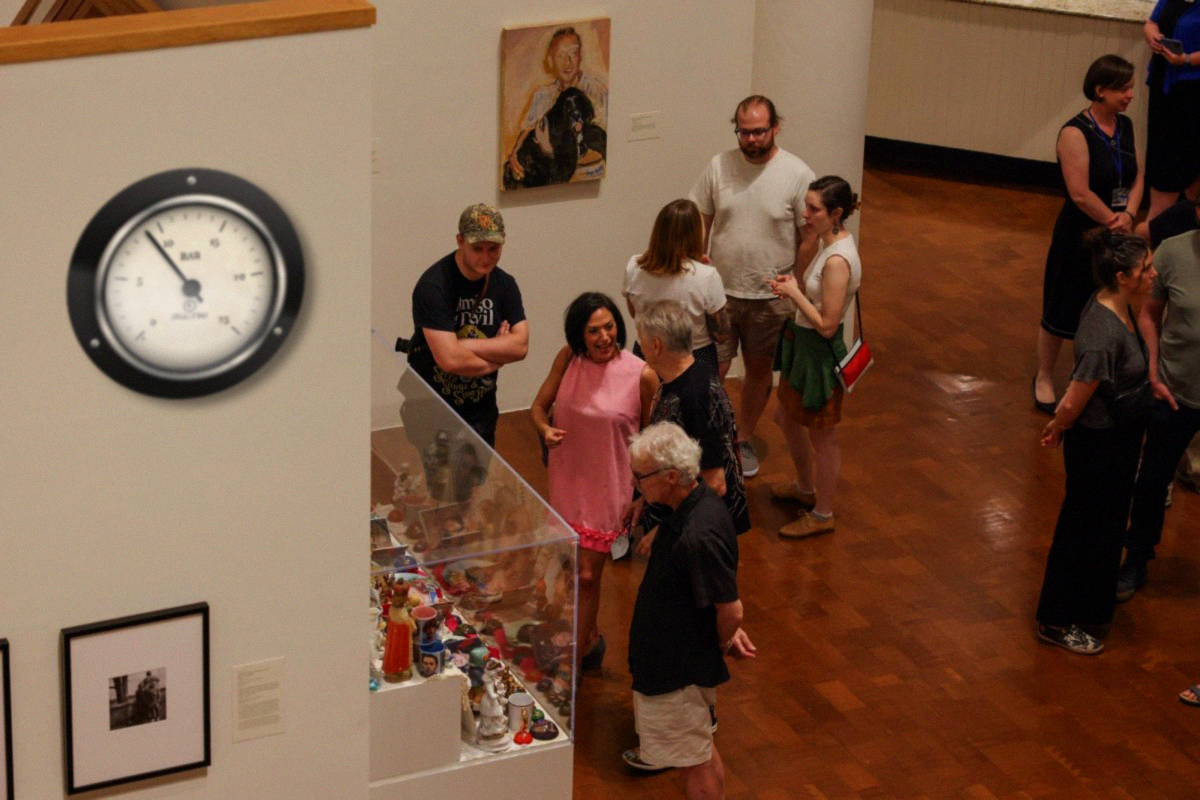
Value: 9; bar
